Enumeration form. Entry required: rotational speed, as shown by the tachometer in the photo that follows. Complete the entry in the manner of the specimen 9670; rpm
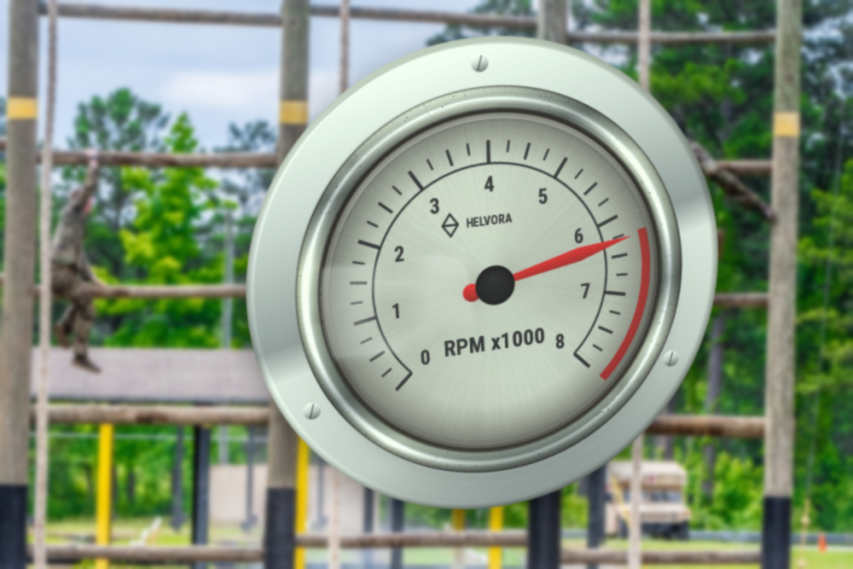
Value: 6250; rpm
